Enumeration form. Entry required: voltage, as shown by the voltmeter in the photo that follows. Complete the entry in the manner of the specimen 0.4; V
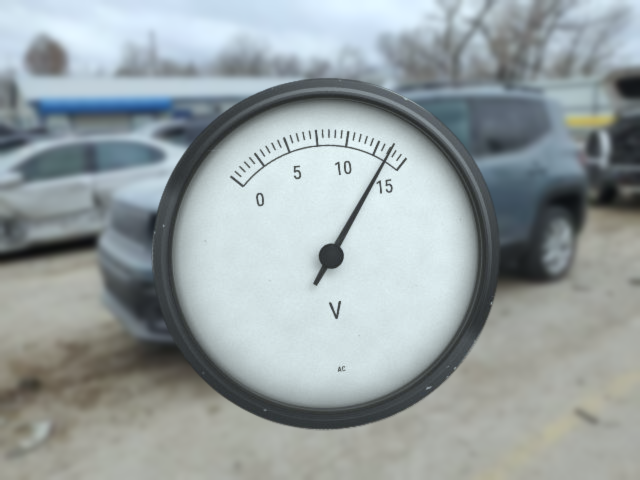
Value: 13.5; V
